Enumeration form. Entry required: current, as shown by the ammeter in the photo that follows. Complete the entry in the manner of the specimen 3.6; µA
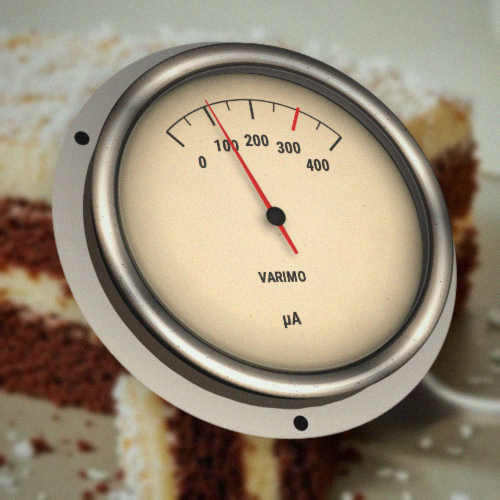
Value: 100; µA
